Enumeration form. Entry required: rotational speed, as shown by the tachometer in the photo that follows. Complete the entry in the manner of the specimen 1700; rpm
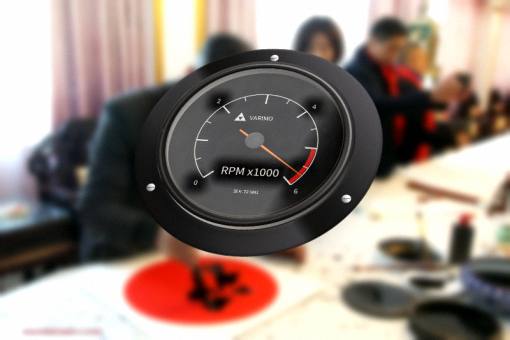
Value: 5750; rpm
